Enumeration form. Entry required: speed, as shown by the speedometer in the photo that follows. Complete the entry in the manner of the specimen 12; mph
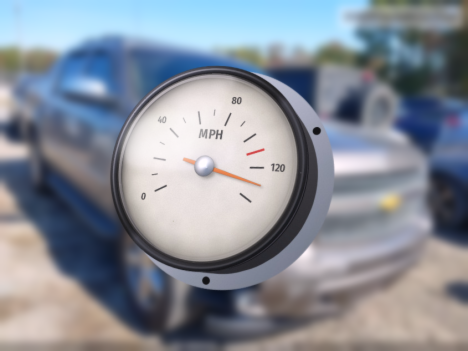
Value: 130; mph
